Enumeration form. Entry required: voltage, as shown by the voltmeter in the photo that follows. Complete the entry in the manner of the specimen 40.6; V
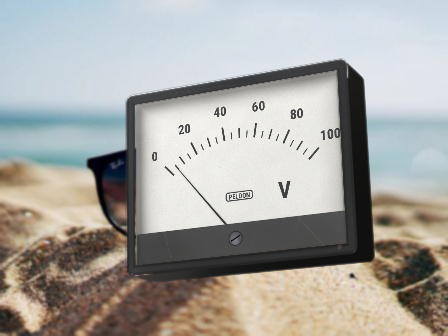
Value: 5; V
